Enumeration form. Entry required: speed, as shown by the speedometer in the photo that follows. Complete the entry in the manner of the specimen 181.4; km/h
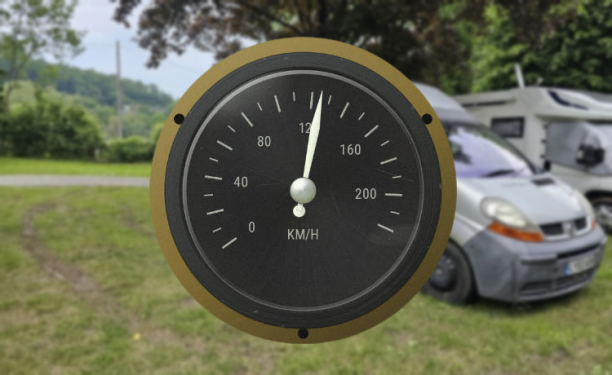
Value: 125; km/h
